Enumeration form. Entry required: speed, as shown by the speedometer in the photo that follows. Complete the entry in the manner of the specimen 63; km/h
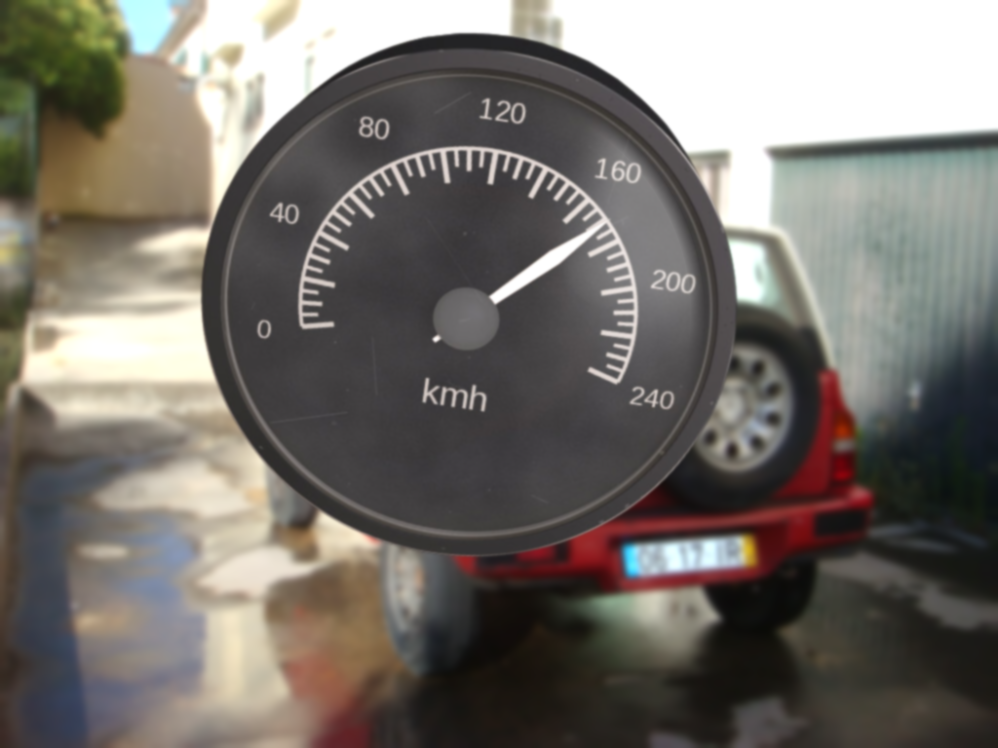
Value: 170; km/h
